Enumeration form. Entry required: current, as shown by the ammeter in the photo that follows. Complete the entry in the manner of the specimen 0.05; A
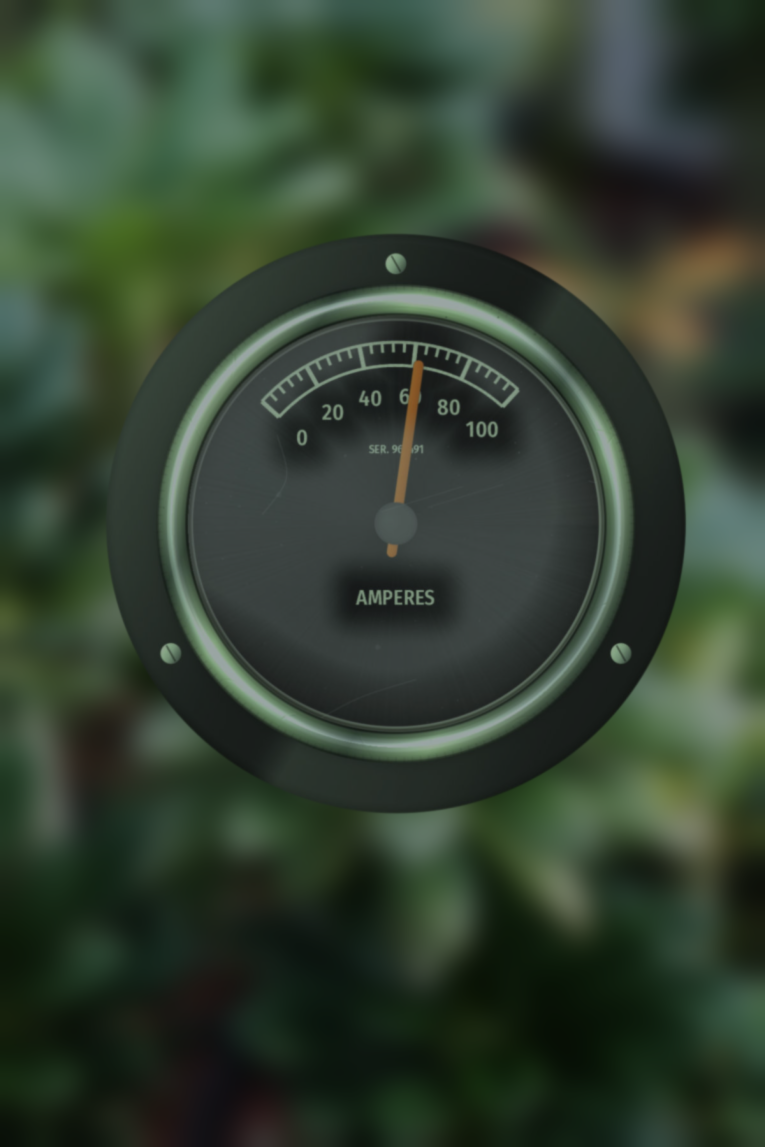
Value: 62; A
